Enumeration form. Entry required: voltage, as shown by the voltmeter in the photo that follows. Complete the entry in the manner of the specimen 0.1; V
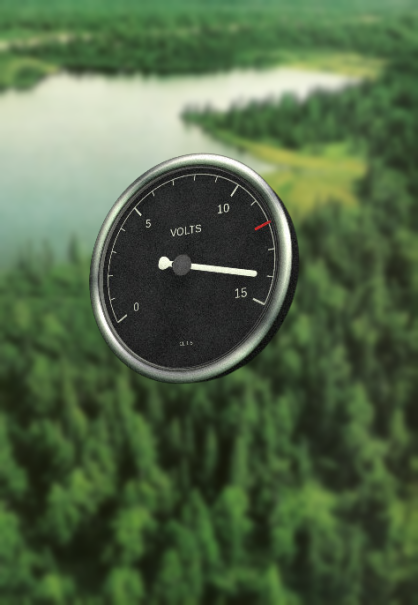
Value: 14; V
